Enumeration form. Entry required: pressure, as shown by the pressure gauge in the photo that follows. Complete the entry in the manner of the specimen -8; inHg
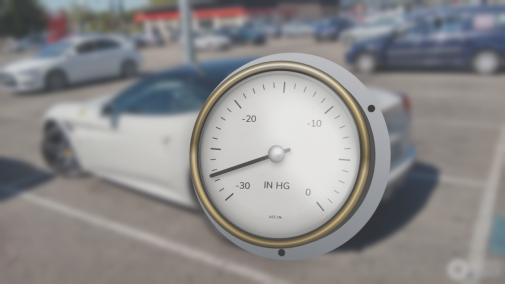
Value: -27.5; inHg
